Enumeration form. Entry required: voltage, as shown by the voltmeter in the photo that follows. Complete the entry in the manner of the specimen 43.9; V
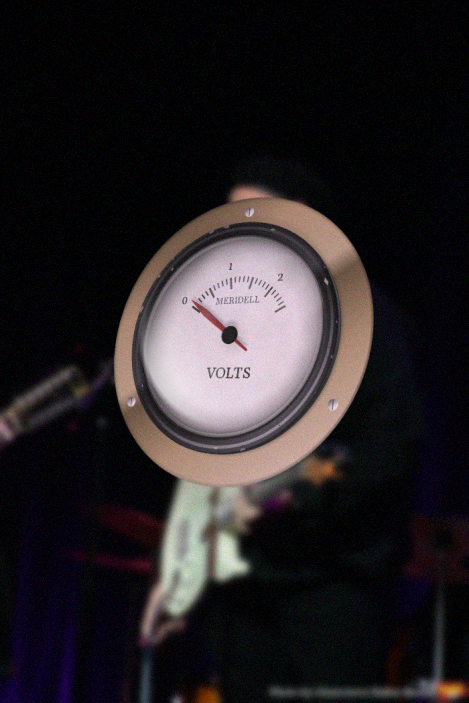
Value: 0.1; V
